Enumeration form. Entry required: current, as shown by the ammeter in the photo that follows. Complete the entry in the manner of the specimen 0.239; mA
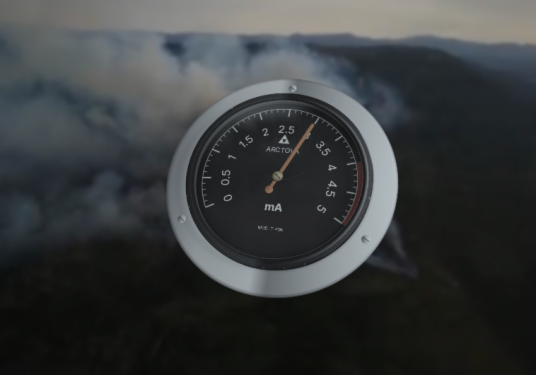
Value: 3; mA
